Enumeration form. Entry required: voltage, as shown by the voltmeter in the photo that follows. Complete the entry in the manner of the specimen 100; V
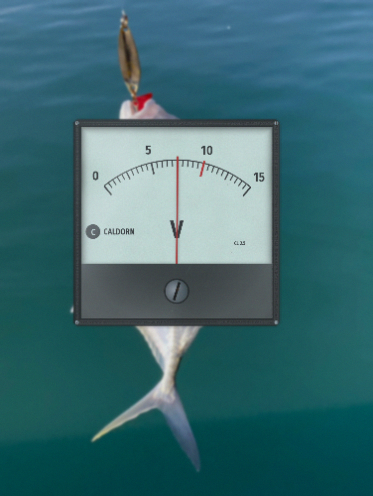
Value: 7.5; V
